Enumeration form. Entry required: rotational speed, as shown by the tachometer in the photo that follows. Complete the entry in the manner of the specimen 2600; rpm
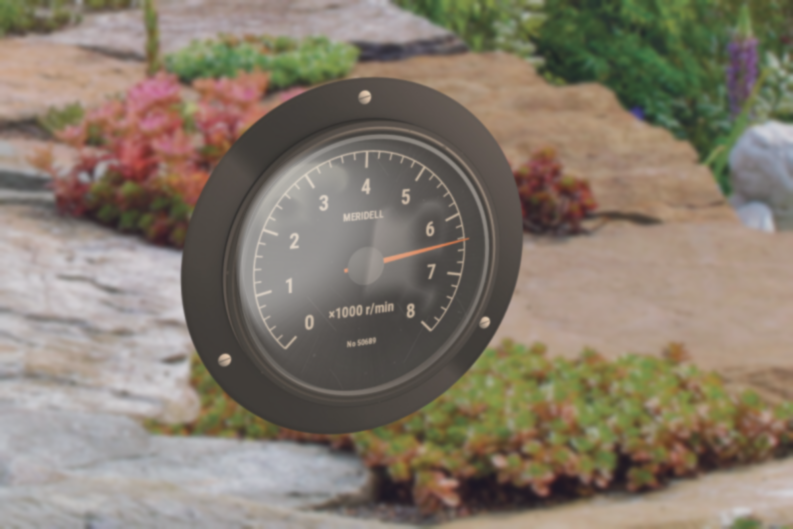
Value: 6400; rpm
